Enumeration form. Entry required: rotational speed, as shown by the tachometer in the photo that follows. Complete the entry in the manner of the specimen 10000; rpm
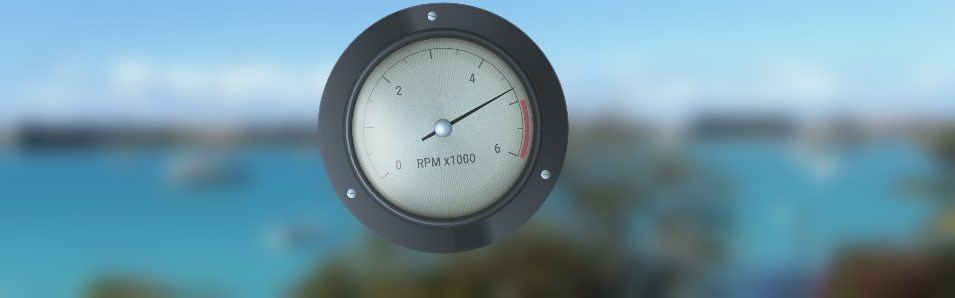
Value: 4750; rpm
